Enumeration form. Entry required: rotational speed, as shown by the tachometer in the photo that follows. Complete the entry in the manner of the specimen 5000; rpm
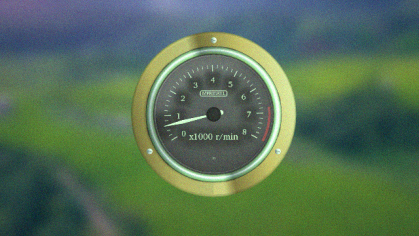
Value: 600; rpm
